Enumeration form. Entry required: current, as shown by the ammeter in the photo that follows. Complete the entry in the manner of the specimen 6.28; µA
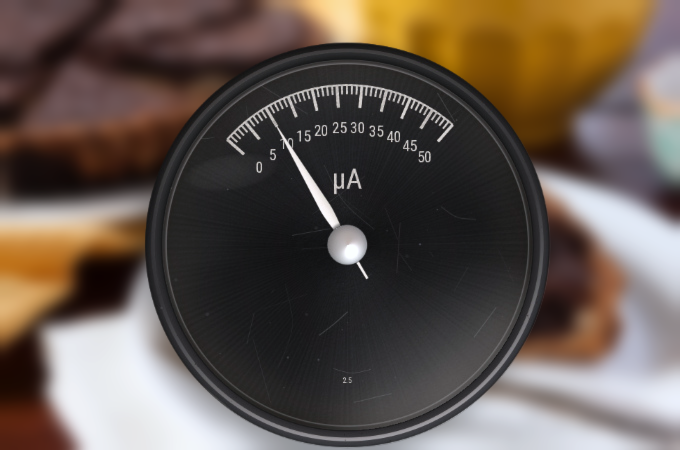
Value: 10; µA
